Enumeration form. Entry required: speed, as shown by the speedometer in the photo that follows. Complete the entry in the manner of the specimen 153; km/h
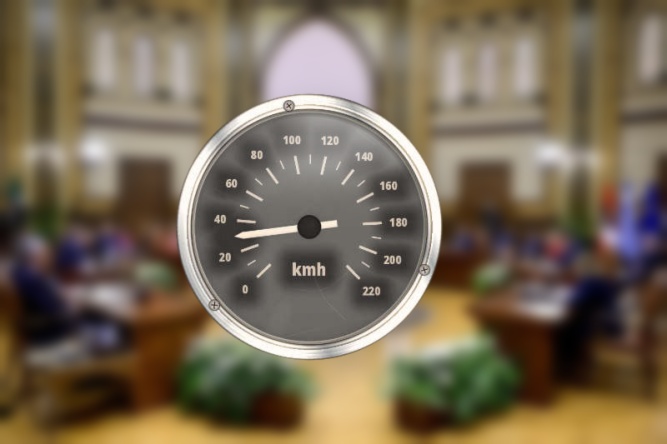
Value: 30; km/h
